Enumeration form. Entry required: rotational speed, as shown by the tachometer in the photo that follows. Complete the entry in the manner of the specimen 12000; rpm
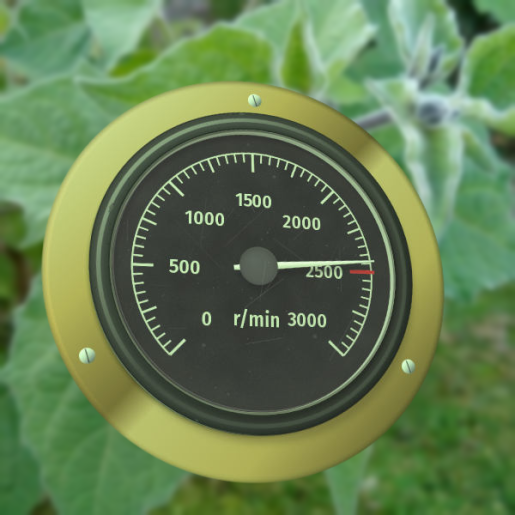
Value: 2450; rpm
